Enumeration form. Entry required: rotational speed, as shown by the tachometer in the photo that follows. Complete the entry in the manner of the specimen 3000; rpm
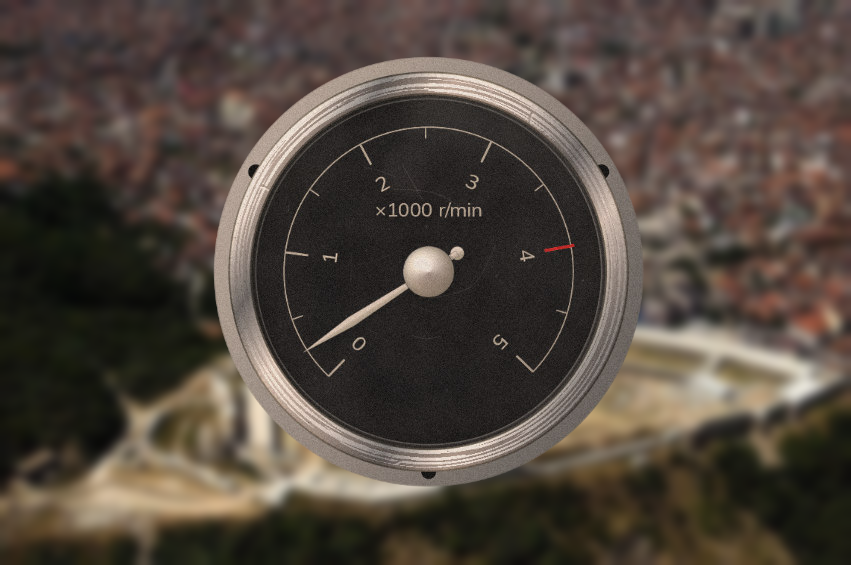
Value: 250; rpm
